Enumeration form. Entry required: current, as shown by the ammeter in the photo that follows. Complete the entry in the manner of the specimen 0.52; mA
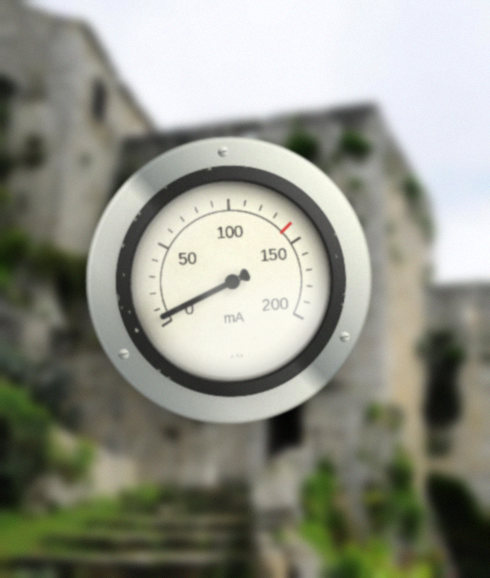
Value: 5; mA
